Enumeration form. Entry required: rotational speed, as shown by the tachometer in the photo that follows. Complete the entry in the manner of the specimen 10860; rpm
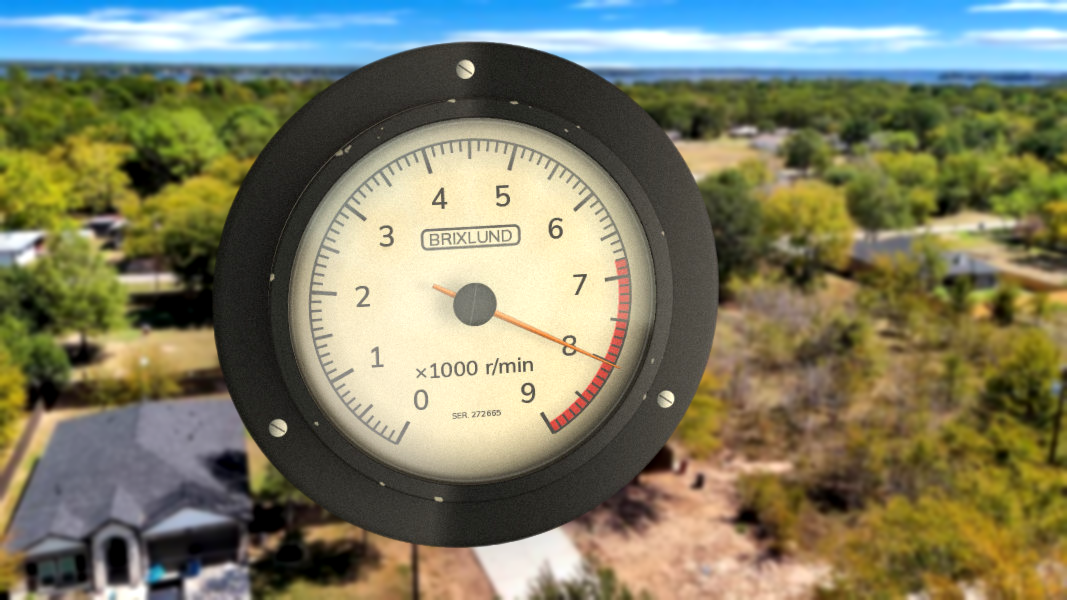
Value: 8000; rpm
